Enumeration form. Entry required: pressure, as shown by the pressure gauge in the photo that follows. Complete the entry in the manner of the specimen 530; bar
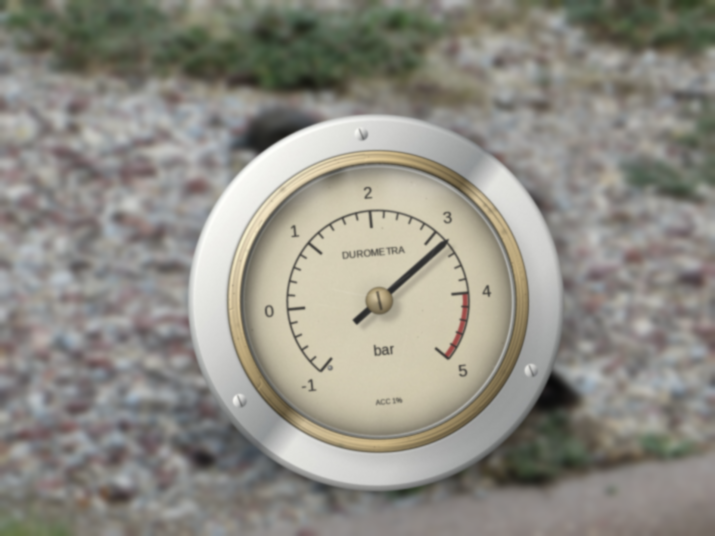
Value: 3.2; bar
